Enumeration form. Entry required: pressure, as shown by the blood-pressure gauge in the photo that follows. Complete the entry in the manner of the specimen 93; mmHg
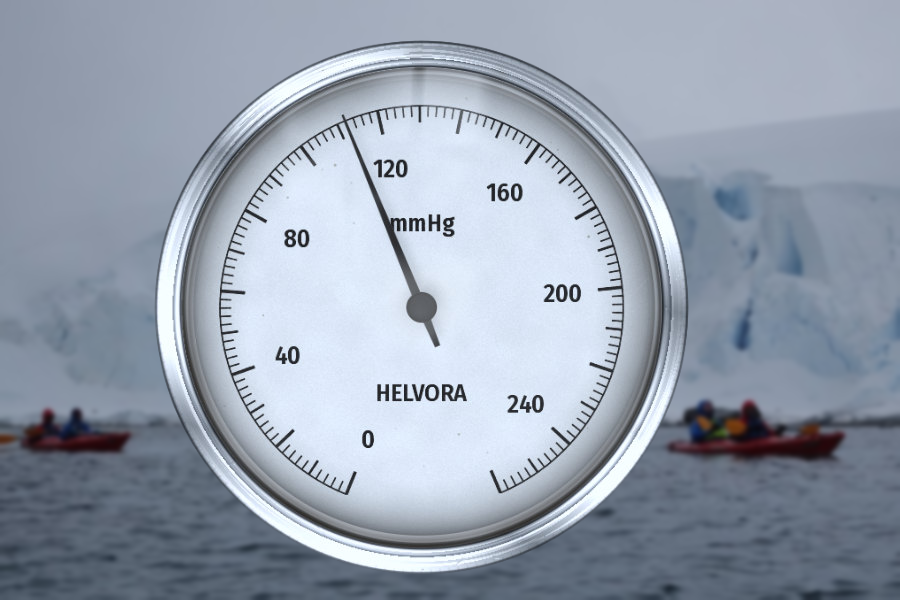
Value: 112; mmHg
